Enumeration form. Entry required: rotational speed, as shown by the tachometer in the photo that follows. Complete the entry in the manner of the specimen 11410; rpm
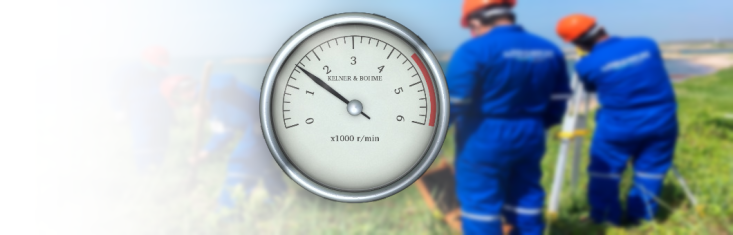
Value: 1500; rpm
